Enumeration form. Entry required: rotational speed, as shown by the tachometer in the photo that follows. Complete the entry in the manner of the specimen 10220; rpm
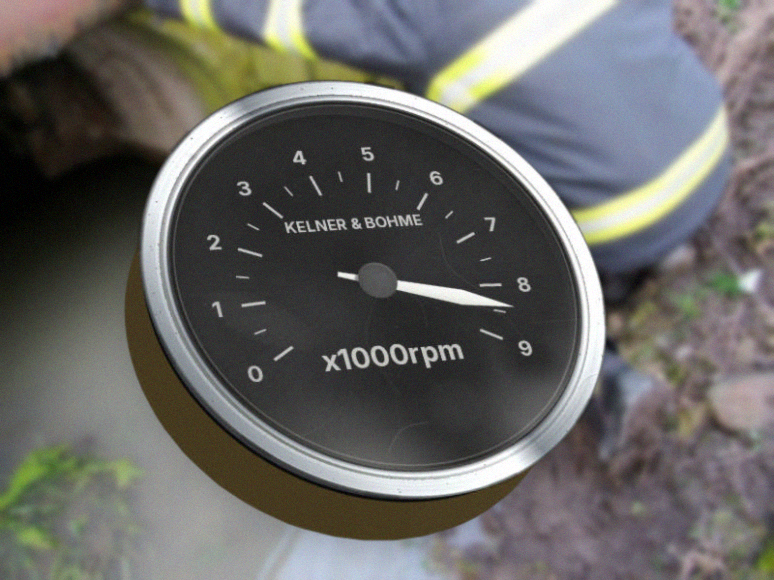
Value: 8500; rpm
